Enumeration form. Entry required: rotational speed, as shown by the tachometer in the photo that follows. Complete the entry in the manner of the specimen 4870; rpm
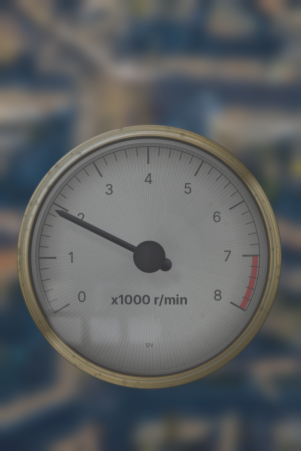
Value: 1900; rpm
